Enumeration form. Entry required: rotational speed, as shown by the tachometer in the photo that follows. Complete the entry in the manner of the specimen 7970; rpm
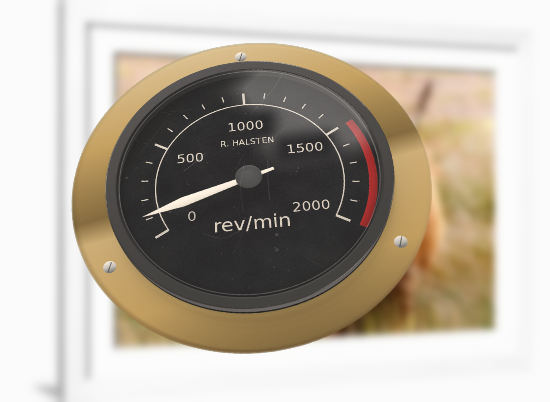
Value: 100; rpm
